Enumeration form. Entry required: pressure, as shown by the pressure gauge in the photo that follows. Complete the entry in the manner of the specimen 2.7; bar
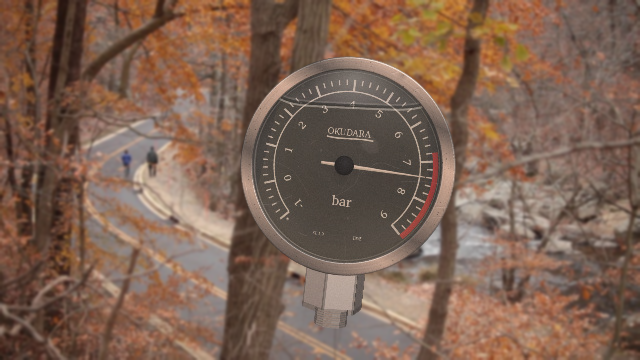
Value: 7.4; bar
